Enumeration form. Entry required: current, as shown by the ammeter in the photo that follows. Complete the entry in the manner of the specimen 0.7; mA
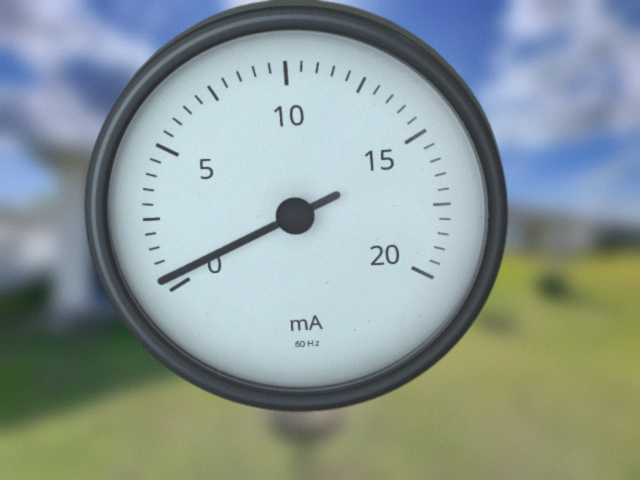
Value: 0.5; mA
